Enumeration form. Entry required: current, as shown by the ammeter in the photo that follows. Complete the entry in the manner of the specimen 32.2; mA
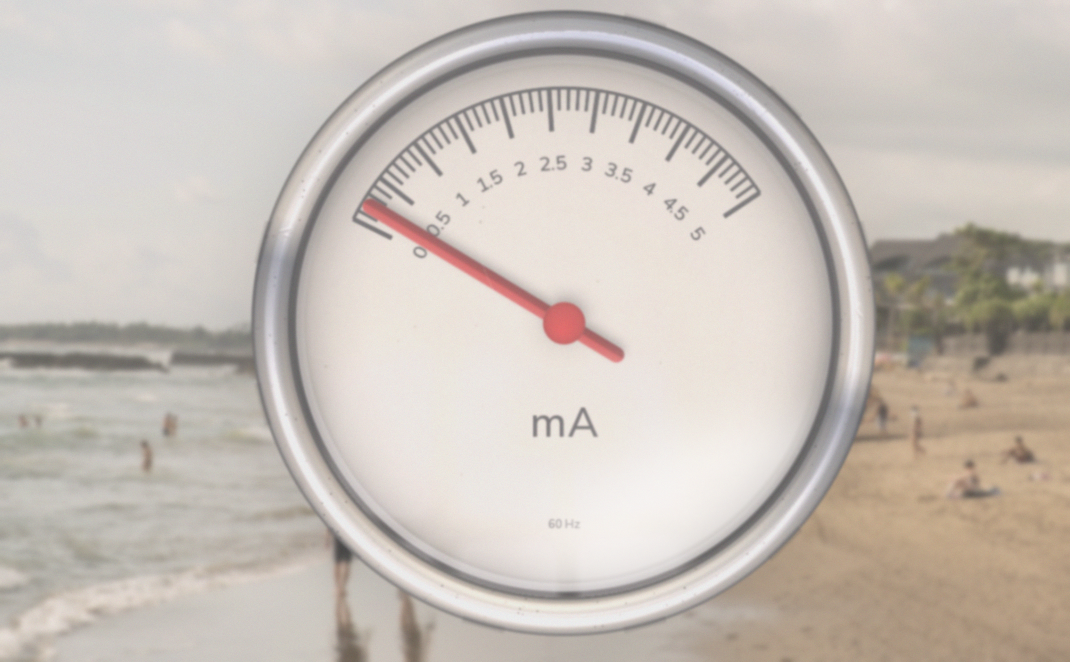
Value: 0.2; mA
